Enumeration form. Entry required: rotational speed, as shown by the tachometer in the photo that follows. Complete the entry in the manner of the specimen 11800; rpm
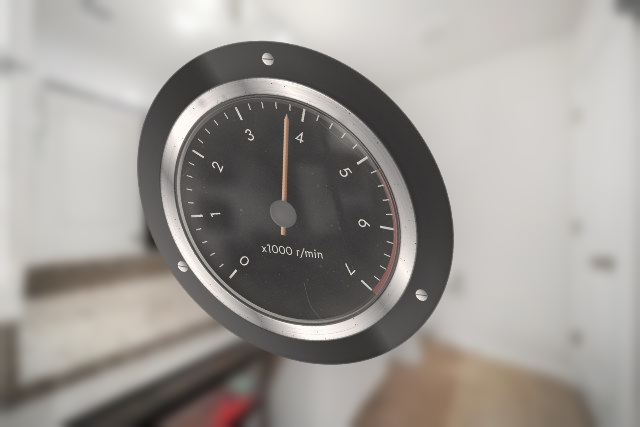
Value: 3800; rpm
